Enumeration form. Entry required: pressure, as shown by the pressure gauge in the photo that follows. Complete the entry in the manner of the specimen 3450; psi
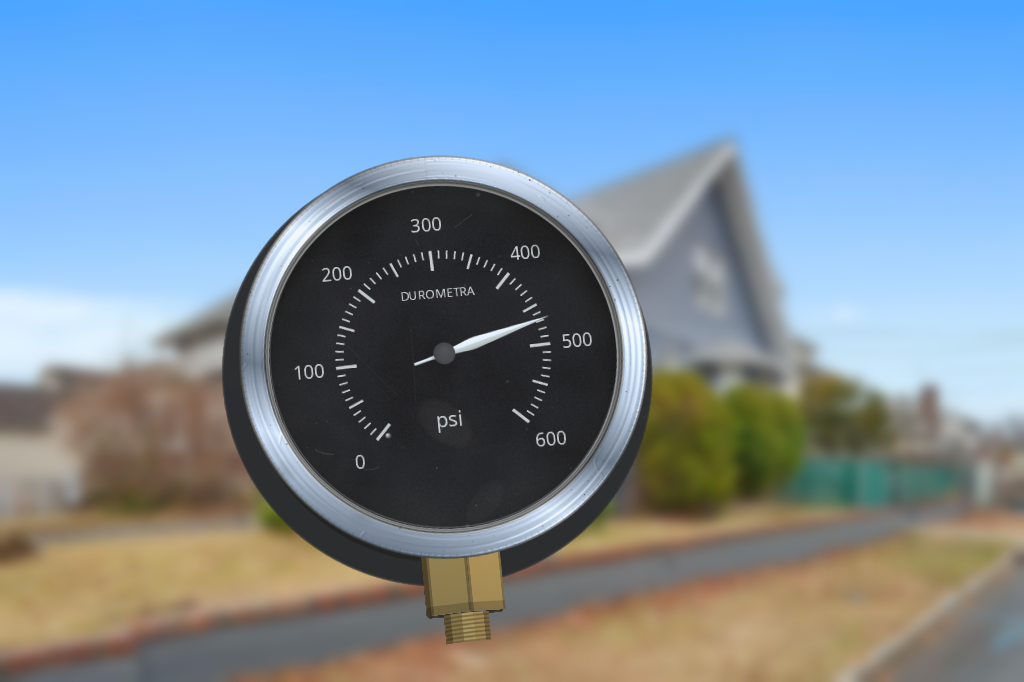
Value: 470; psi
